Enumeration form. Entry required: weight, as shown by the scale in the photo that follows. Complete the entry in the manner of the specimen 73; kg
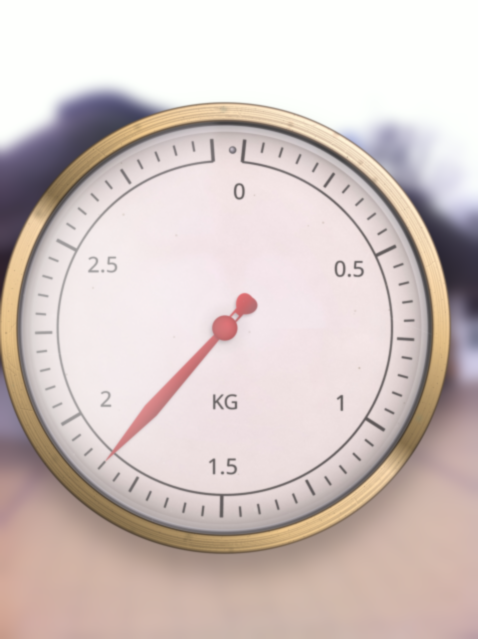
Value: 1.85; kg
